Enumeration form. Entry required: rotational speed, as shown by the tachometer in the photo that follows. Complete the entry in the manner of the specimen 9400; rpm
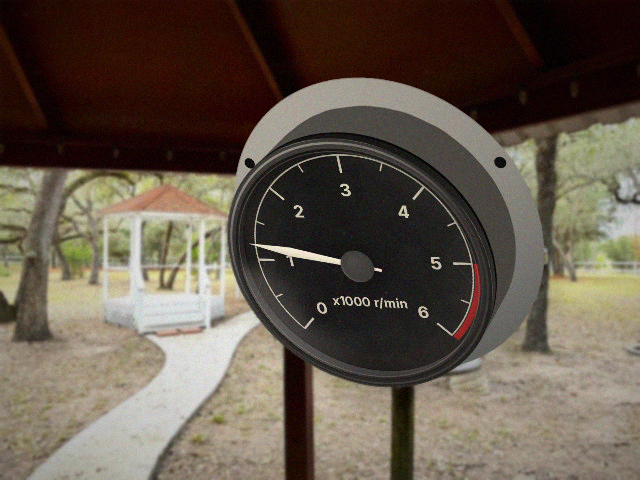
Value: 1250; rpm
